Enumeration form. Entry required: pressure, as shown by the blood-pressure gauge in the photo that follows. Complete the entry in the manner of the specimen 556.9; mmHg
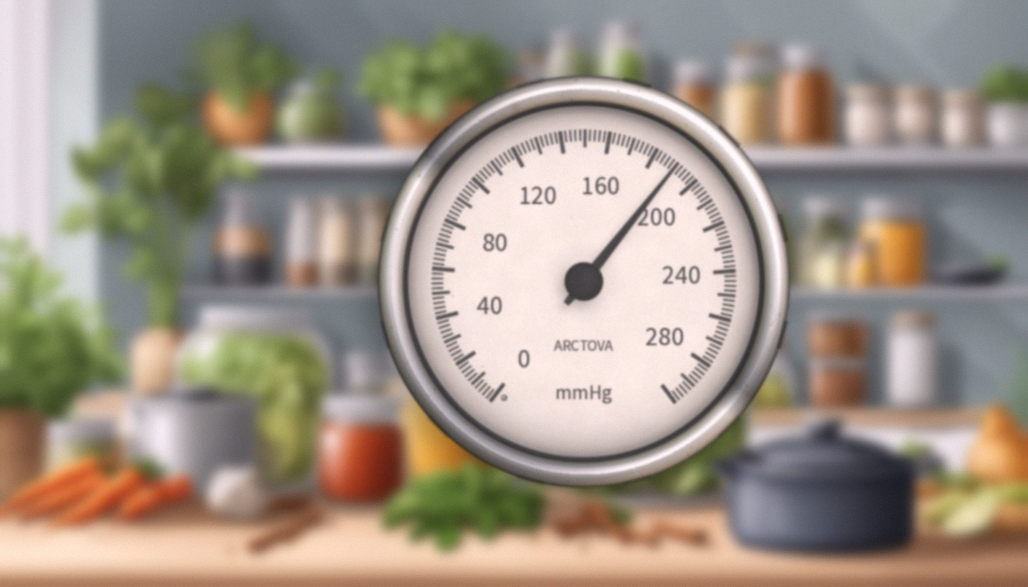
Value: 190; mmHg
